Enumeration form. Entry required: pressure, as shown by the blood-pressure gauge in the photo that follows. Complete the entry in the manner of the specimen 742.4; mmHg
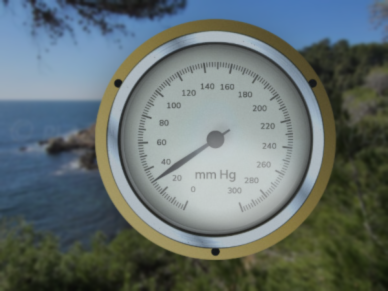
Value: 30; mmHg
